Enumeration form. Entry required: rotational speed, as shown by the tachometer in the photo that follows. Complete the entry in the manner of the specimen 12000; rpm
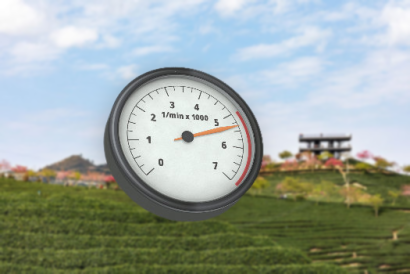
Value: 5375; rpm
